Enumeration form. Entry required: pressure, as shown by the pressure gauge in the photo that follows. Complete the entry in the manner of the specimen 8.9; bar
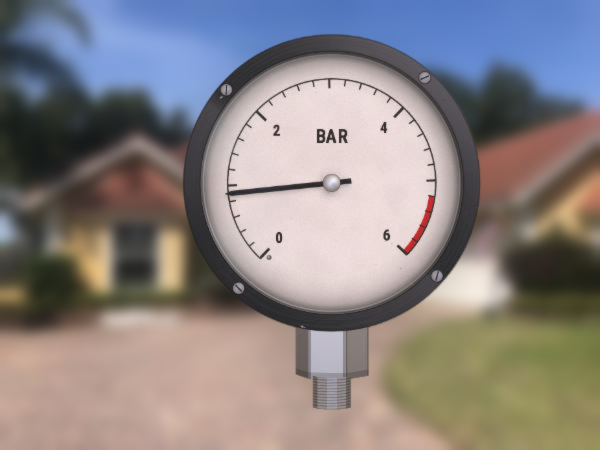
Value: 0.9; bar
